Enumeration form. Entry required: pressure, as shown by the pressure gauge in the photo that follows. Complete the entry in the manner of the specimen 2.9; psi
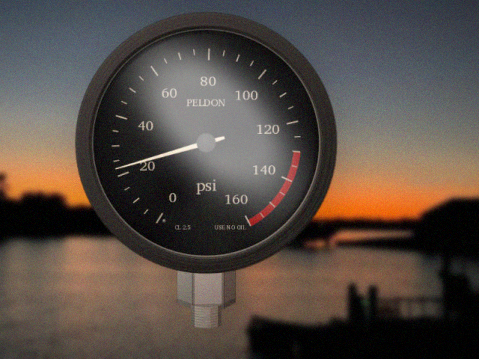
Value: 22.5; psi
